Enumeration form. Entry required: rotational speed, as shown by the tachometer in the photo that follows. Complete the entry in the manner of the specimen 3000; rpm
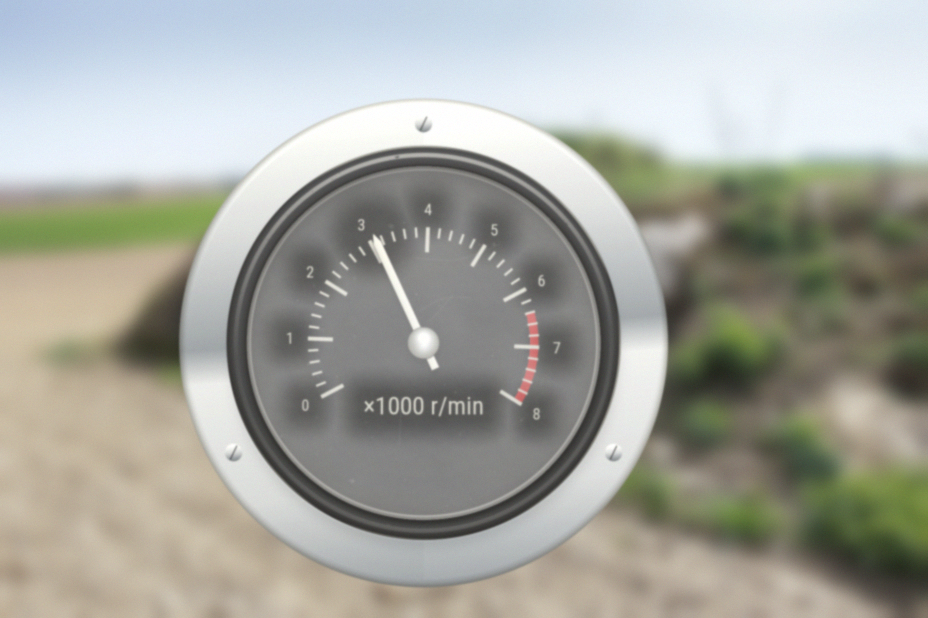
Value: 3100; rpm
